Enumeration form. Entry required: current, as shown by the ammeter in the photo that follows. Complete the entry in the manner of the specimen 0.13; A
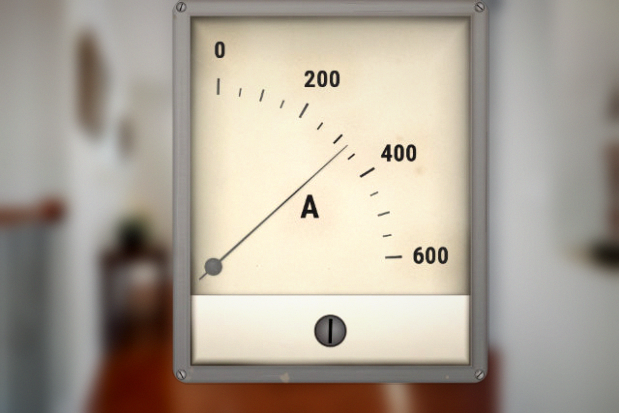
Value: 325; A
